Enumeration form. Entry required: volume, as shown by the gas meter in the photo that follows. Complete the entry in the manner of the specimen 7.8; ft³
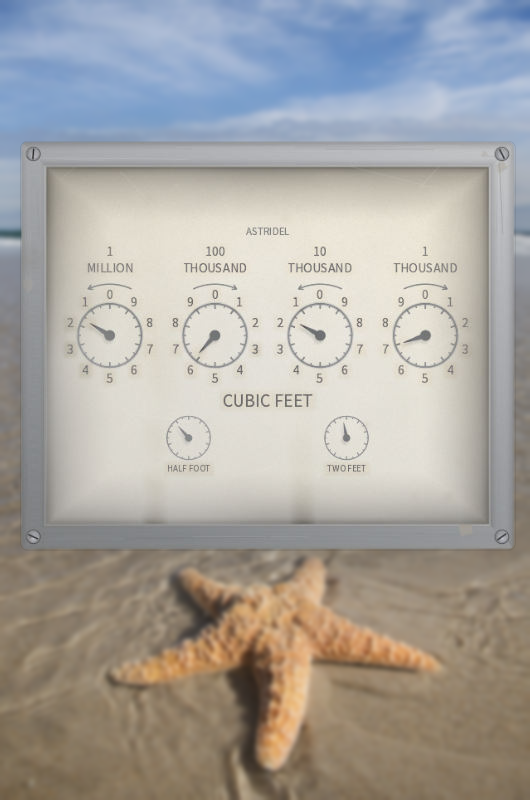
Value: 161700; ft³
